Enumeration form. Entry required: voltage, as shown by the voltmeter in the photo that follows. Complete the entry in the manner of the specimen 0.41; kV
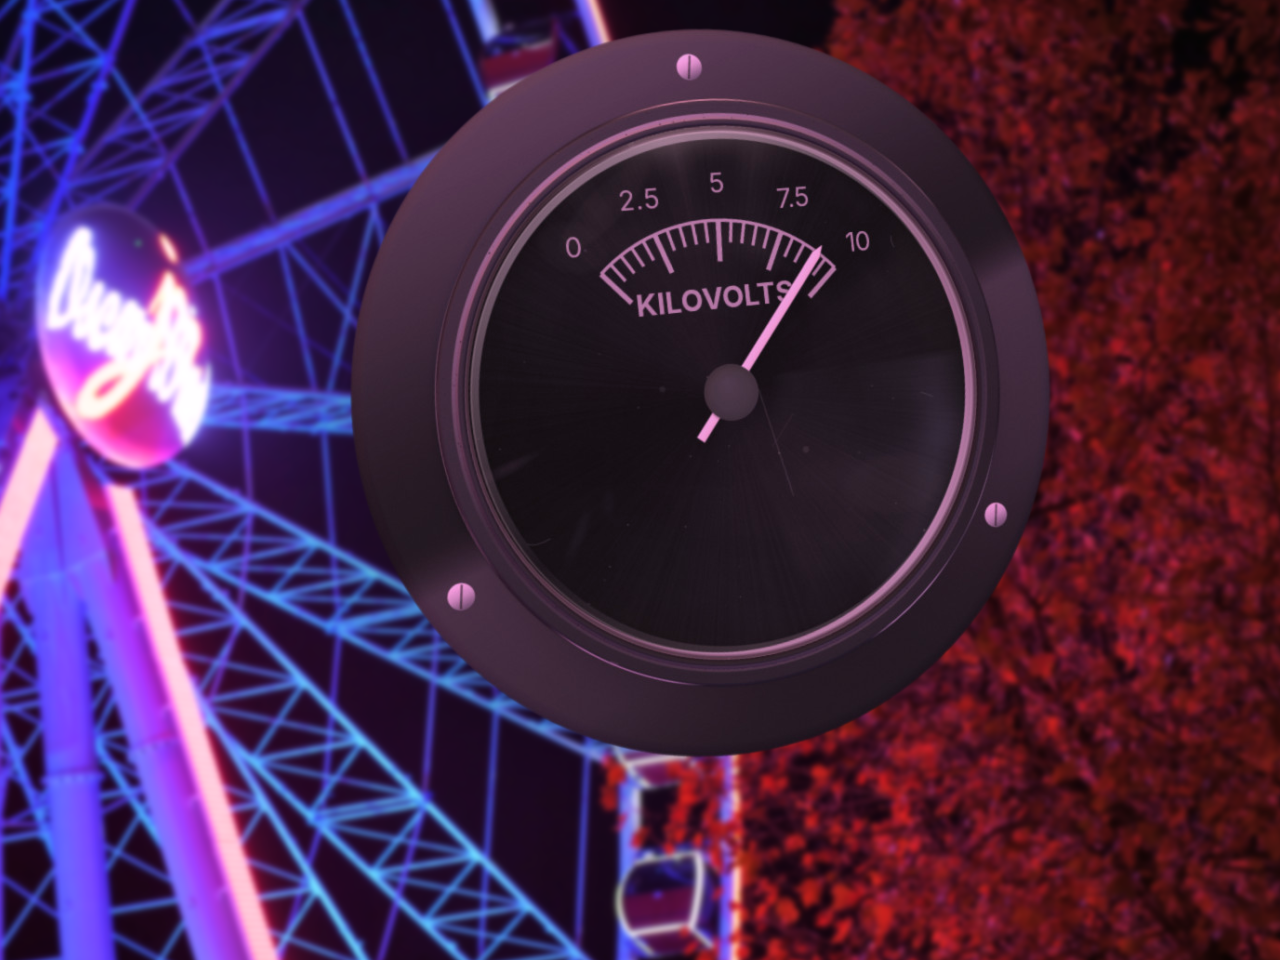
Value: 9; kV
